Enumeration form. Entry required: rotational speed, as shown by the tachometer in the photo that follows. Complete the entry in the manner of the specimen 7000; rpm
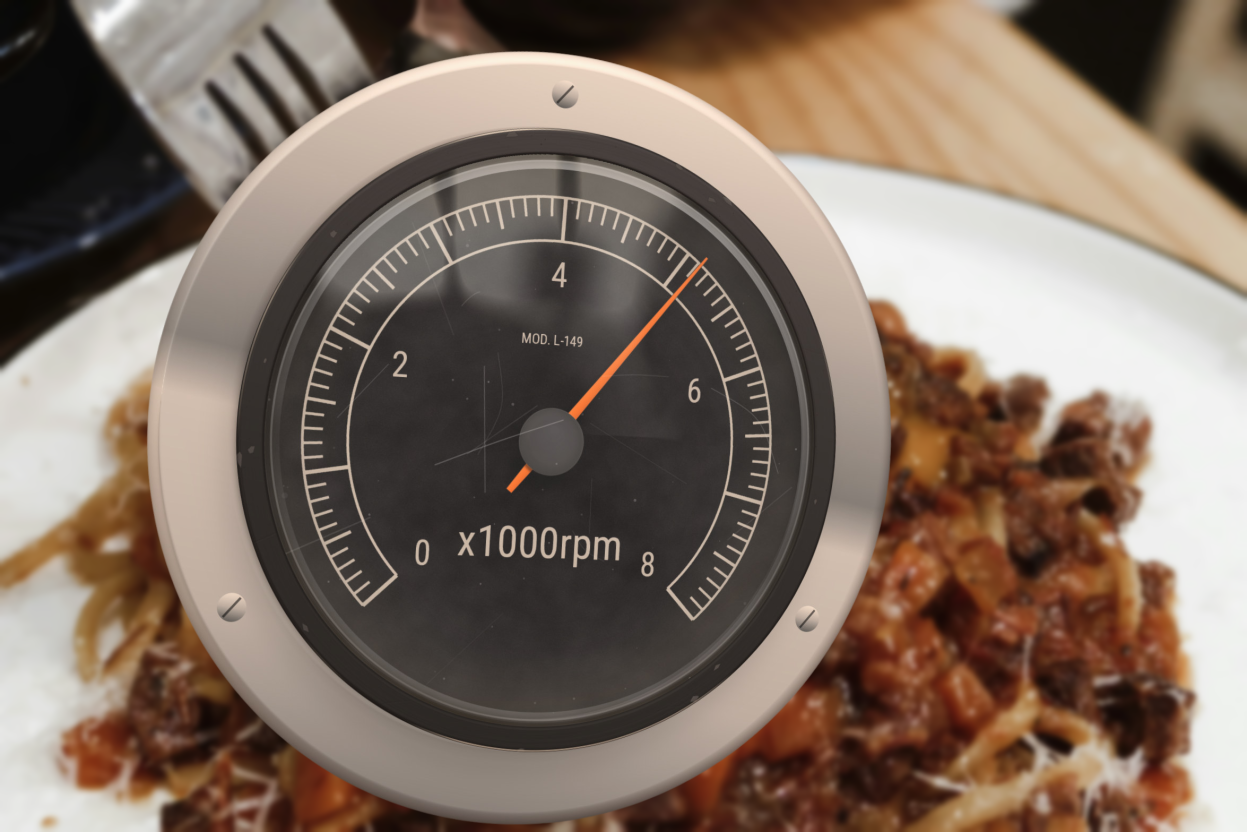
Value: 5100; rpm
